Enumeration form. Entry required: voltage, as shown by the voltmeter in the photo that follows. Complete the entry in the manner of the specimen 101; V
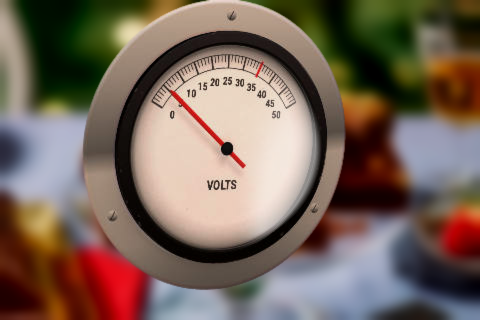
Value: 5; V
